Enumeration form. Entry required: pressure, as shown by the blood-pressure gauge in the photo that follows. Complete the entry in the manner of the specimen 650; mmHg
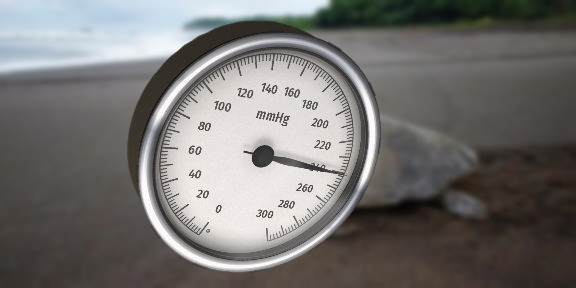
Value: 240; mmHg
